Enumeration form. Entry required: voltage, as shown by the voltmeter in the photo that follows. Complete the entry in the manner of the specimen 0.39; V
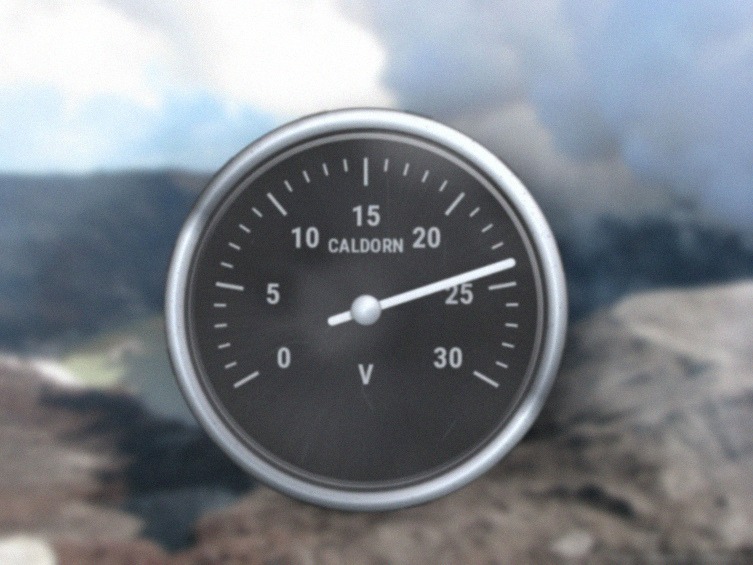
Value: 24; V
